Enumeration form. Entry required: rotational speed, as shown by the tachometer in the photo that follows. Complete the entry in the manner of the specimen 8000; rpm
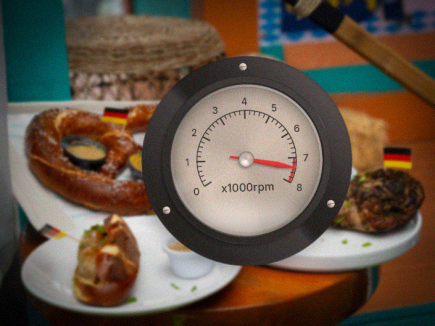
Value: 7400; rpm
